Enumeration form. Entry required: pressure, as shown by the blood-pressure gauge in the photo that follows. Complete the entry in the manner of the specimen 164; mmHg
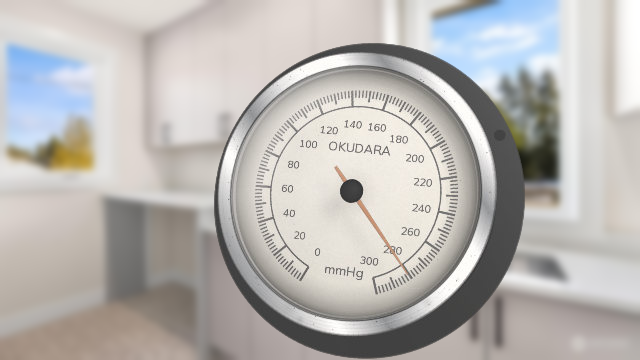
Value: 280; mmHg
